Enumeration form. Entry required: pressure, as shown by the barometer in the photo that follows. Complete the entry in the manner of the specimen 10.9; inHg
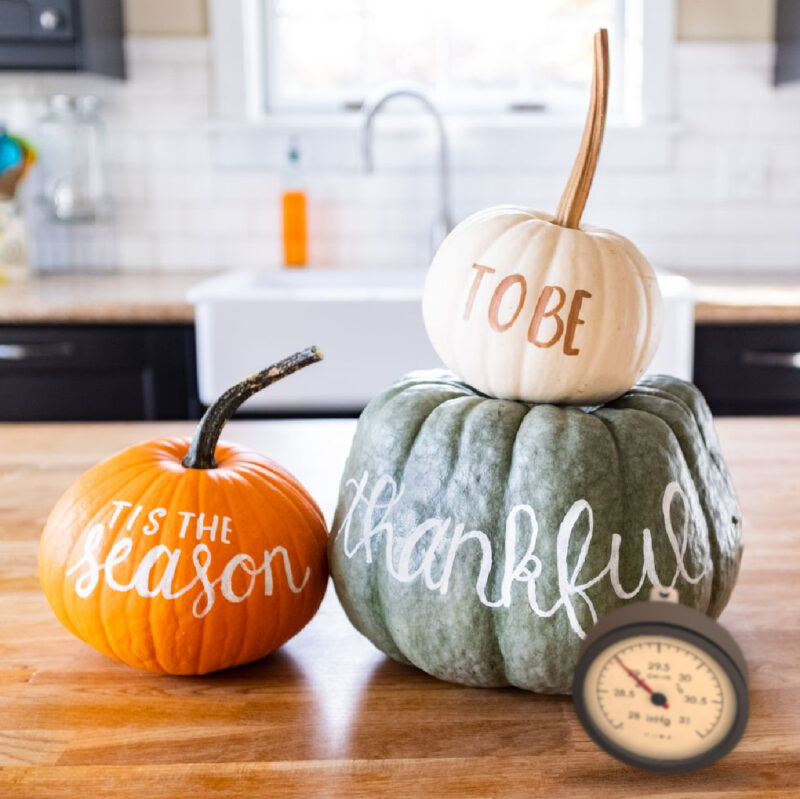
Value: 29; inHg
